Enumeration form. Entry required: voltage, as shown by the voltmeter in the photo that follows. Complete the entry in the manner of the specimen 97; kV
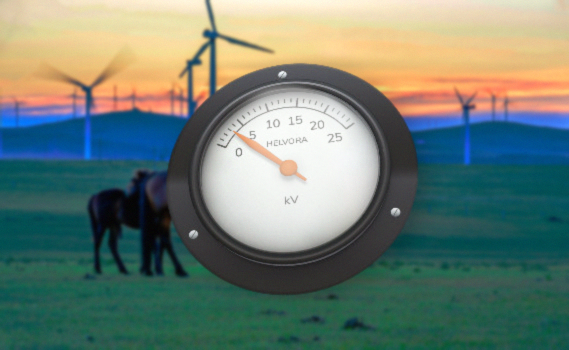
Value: 3; kV
